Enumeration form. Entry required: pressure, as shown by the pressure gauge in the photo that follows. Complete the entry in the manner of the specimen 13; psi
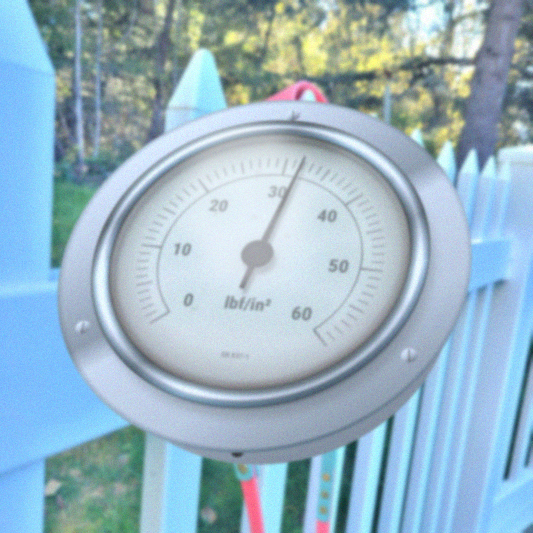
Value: 32; psi
